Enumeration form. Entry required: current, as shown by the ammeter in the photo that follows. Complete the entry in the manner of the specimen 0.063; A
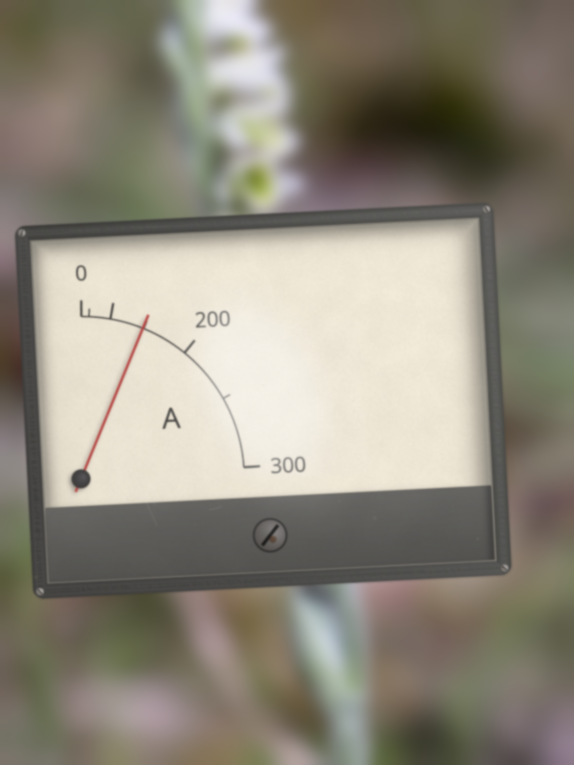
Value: 150; A
